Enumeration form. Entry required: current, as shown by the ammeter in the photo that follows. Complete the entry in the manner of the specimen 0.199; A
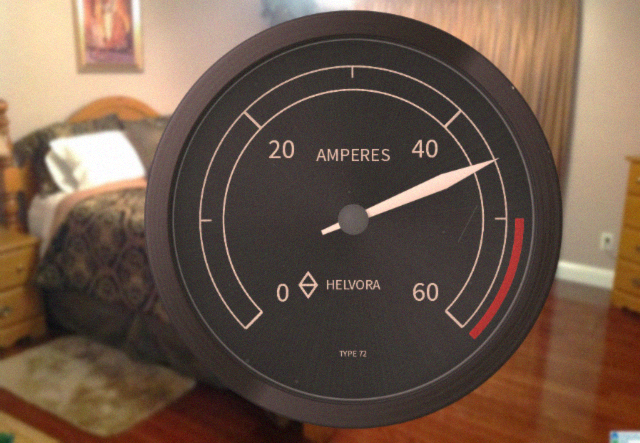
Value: 45; A
